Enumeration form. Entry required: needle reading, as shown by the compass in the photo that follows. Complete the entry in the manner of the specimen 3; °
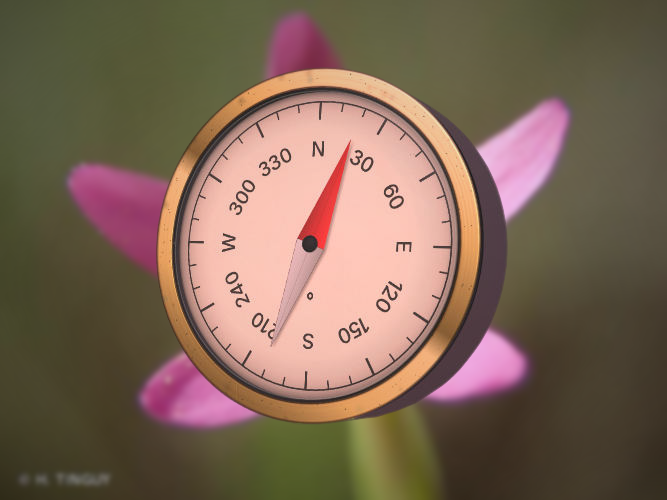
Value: 20; °
